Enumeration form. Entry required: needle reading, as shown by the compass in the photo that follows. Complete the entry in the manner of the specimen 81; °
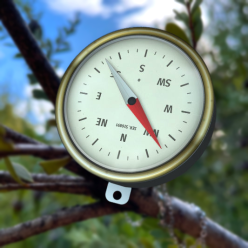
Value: 315; °
